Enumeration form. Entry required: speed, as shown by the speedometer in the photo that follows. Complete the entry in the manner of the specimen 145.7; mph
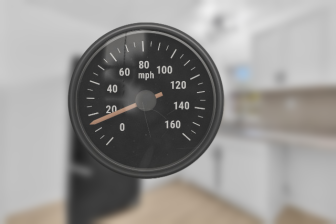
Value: 15; mph
